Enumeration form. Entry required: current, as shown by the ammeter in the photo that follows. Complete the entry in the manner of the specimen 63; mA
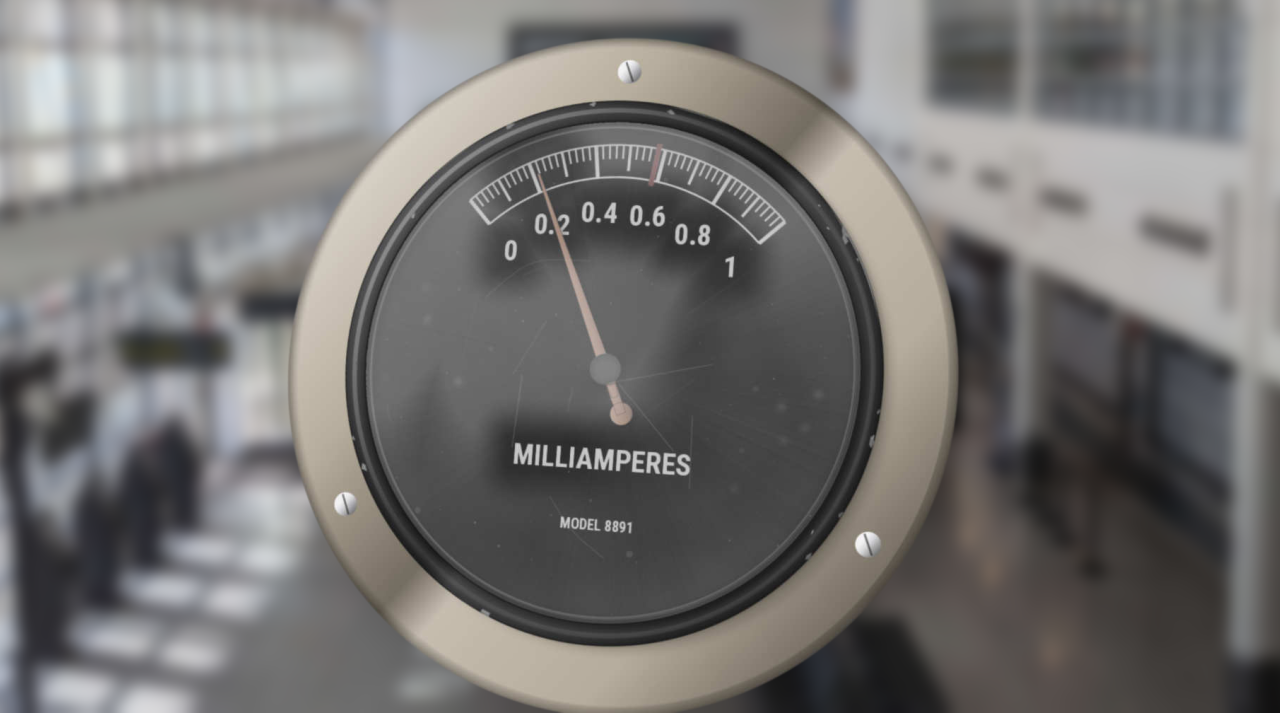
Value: 0.22; mA
